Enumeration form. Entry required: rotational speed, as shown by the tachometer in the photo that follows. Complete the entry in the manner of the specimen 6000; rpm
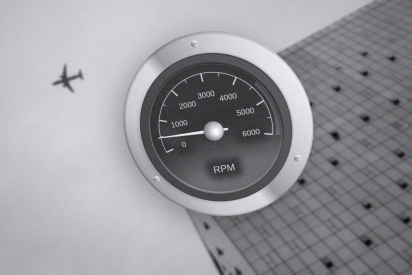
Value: 500; rpm
